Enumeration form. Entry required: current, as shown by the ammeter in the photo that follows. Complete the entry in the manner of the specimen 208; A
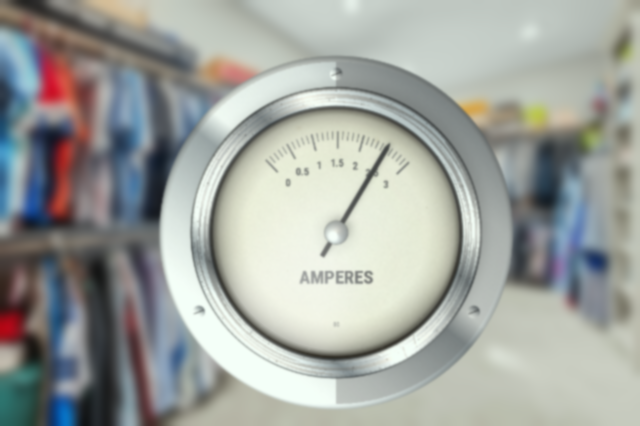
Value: 2.5; A
